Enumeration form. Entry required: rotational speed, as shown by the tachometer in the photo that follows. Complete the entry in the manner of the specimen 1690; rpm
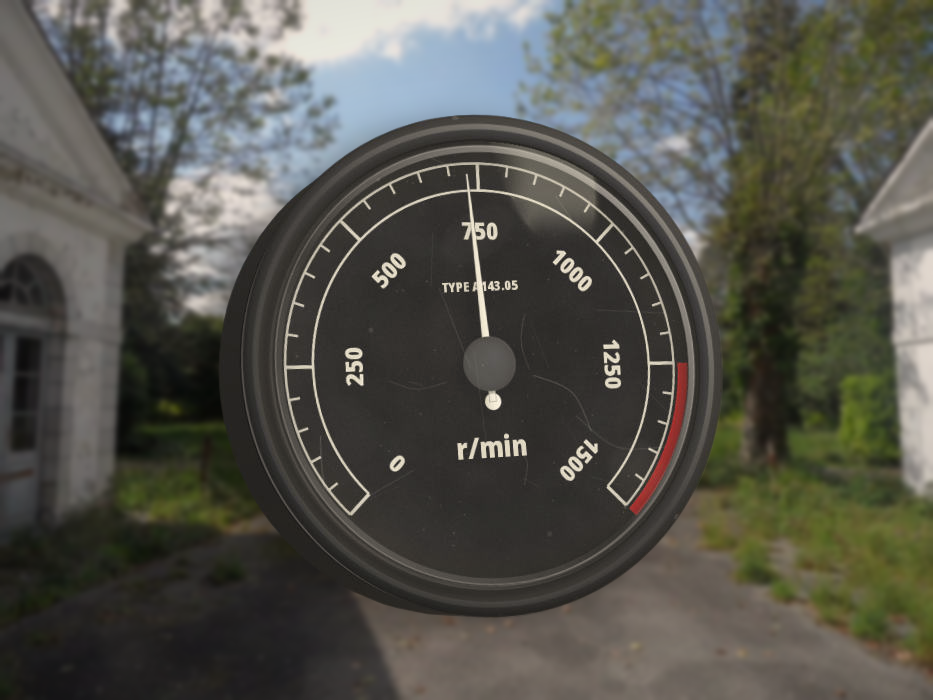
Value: 725; rpm
